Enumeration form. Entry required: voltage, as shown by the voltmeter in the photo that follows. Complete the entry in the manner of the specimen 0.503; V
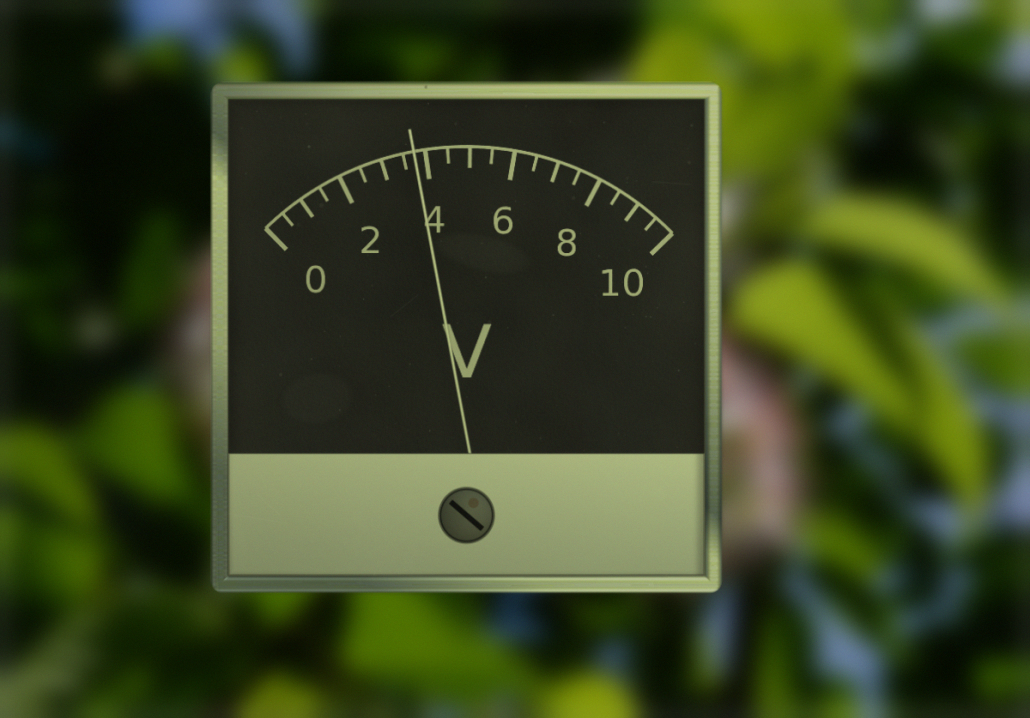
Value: 3.75; V
